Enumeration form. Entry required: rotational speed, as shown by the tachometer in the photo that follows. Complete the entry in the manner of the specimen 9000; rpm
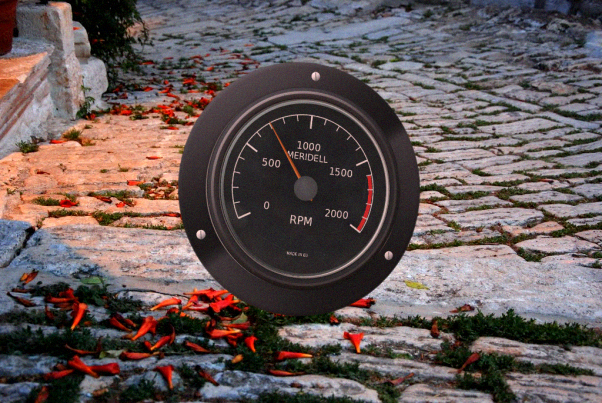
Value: 700; rpm
